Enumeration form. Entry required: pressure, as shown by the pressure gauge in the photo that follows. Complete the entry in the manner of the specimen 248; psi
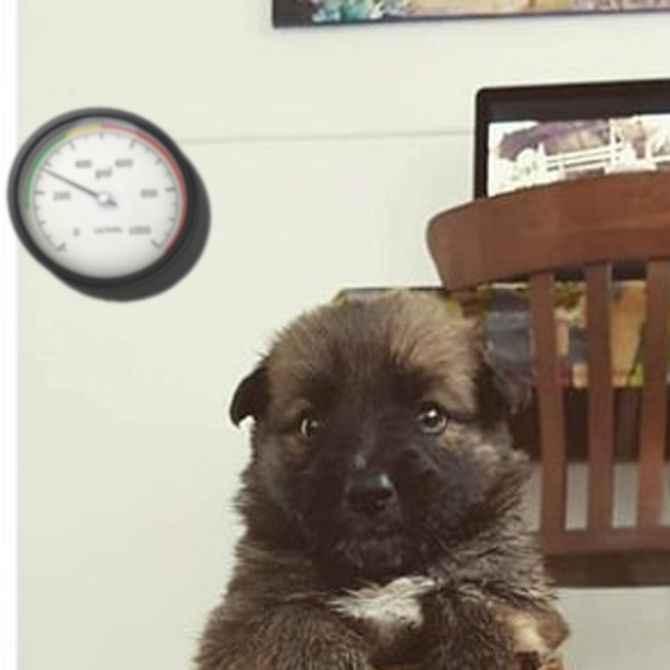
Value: 275; psi
